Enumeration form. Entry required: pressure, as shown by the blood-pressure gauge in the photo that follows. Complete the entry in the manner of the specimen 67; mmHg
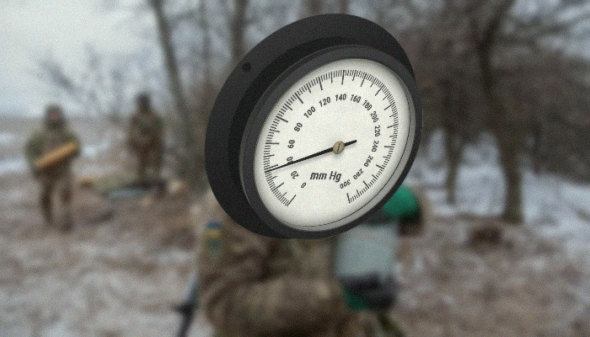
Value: 40; mmHg
